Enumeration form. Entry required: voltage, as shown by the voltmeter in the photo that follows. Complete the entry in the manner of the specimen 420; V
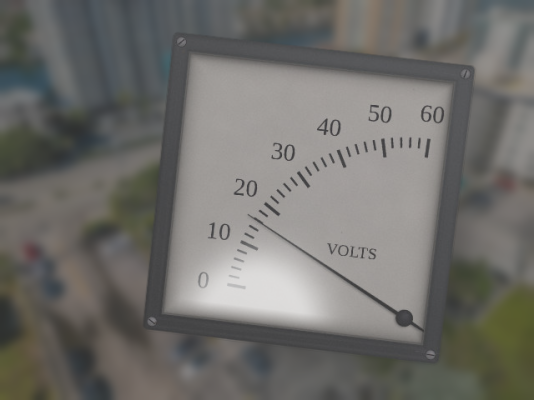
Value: 16; V
